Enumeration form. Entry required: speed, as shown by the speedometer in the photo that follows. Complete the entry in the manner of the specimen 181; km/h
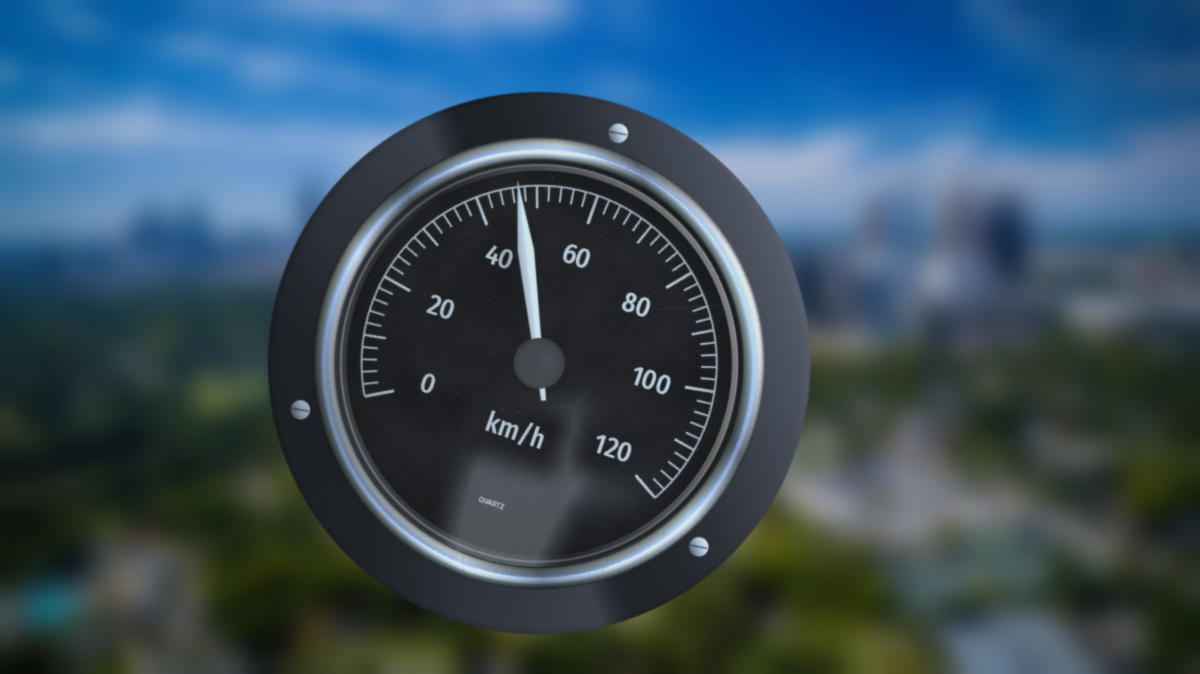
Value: 47; km/h
